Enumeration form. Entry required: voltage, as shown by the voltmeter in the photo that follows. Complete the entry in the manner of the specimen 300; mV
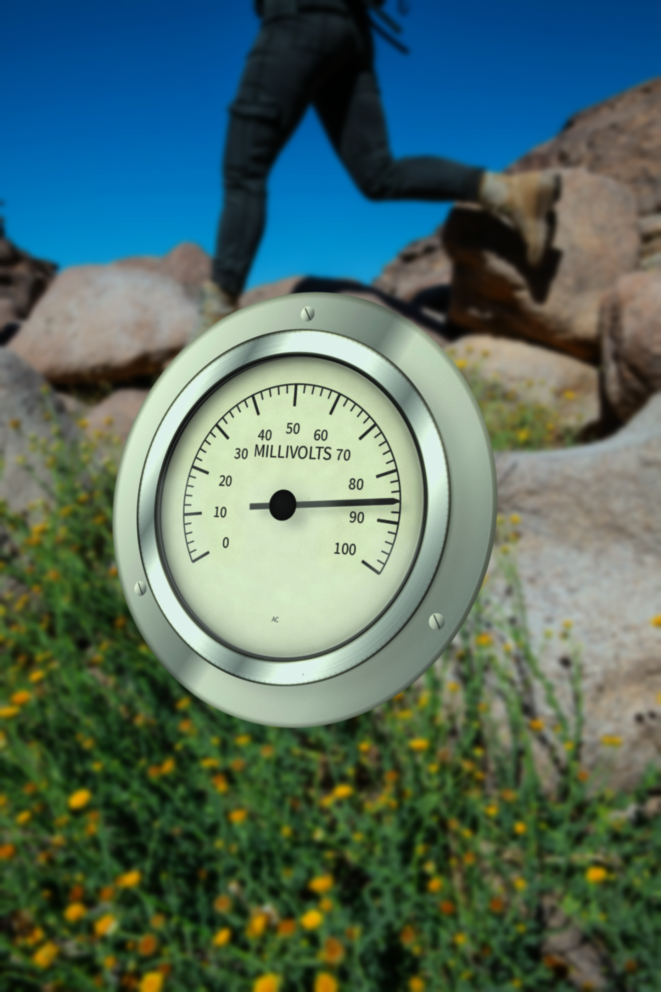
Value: 86; mV
